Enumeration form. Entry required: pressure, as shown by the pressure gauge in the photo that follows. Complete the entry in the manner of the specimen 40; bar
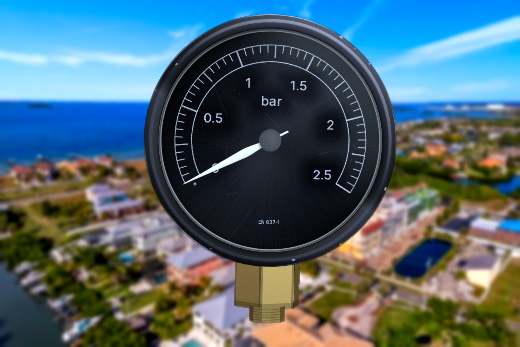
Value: 0; bar
